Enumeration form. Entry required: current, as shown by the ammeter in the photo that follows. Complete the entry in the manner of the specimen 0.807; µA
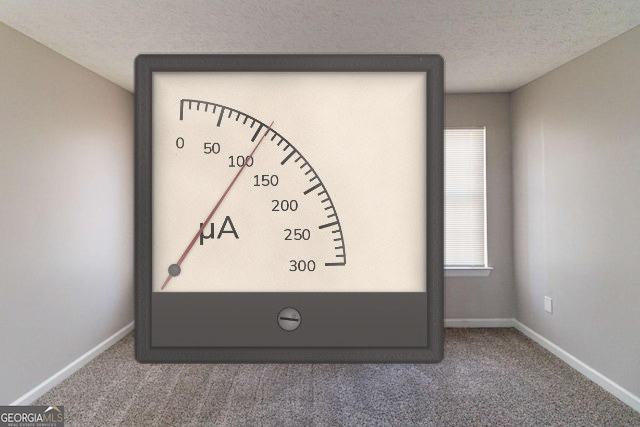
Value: 110; µA
